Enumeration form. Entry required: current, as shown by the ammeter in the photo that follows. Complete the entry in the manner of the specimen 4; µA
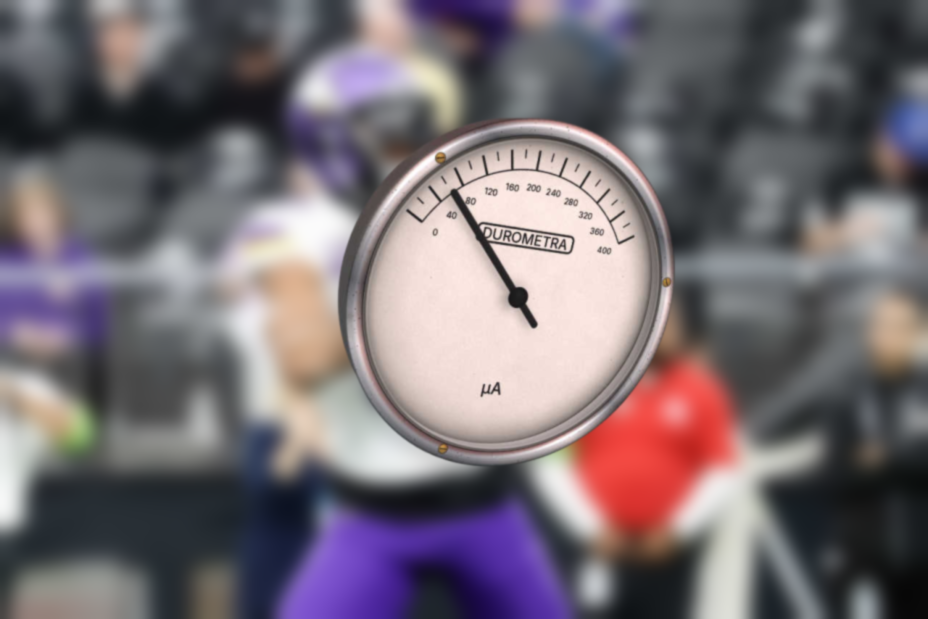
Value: 60; µA
